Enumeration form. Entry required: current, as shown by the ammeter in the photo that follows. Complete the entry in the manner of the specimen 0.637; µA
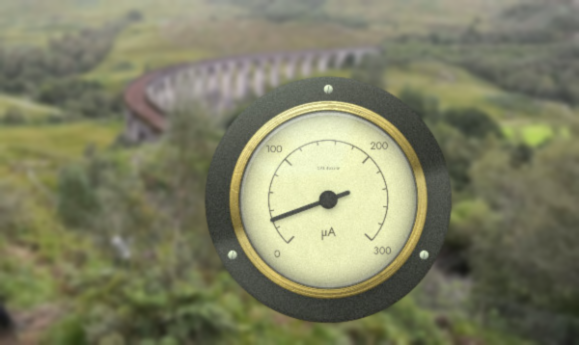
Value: 30; µA
